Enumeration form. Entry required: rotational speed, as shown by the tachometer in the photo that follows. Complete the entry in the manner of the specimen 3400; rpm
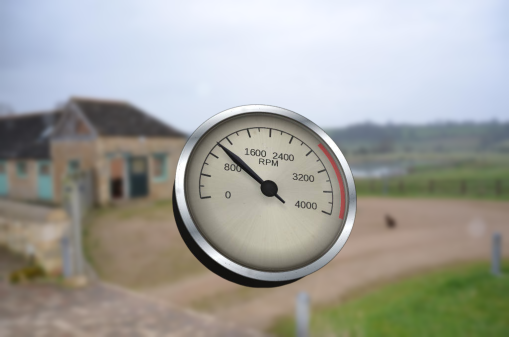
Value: 1000; rpm
